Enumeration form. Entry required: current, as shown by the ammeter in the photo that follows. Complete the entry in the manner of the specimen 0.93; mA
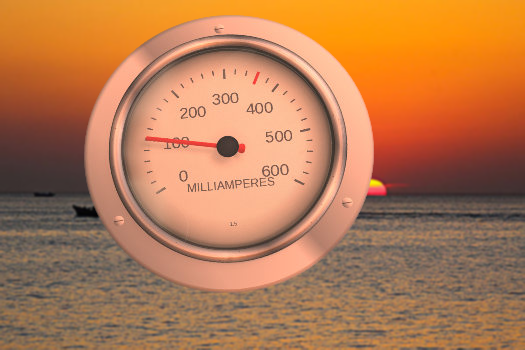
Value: 100; mA
